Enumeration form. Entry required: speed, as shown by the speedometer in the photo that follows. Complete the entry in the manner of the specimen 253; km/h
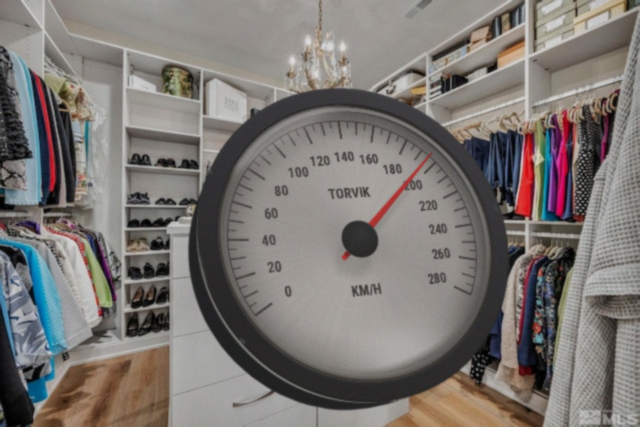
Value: 195; km/h
